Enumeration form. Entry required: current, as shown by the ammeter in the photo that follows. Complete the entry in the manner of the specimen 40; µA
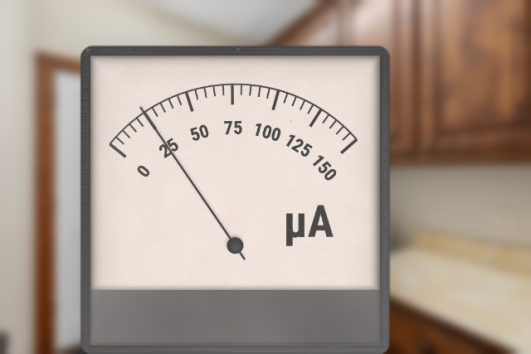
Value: 25; µA
